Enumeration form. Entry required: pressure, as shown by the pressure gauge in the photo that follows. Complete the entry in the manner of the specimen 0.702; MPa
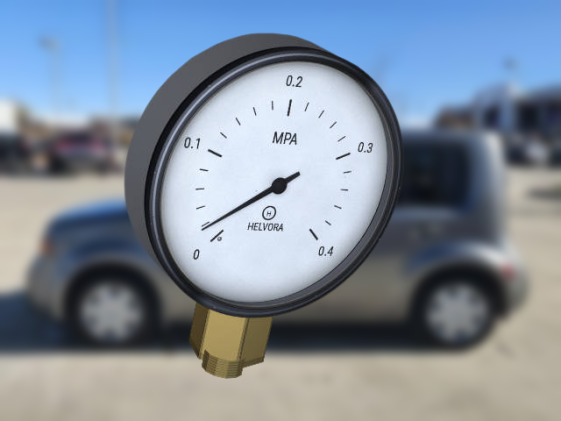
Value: 0.02; MPa
